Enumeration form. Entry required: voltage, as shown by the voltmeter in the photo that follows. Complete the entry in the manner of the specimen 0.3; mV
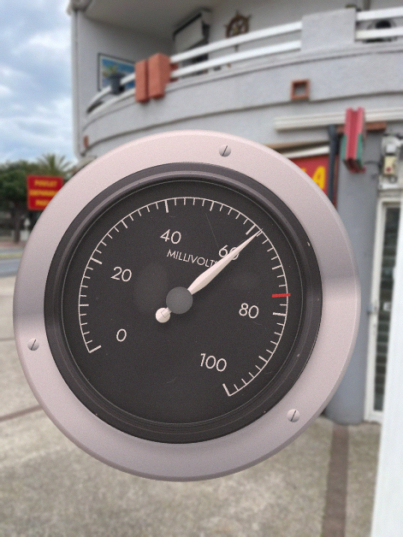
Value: 62; mV
